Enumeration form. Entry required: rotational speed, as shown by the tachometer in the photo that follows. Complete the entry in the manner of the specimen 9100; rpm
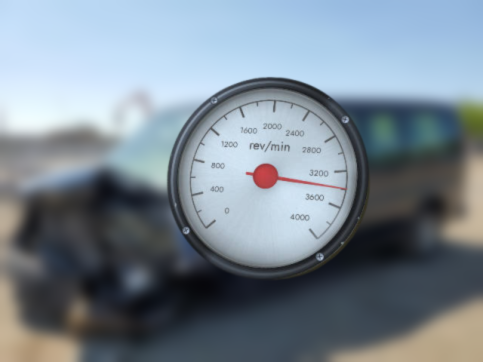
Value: 3400; rpm
